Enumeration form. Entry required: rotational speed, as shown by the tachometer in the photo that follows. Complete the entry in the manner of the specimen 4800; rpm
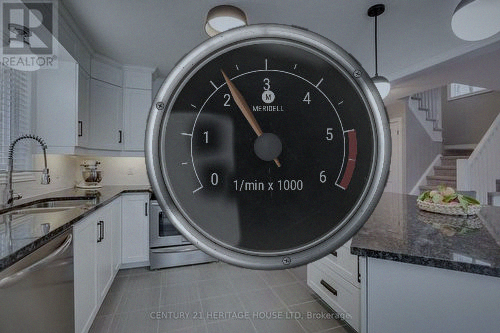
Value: 2250; rpm
